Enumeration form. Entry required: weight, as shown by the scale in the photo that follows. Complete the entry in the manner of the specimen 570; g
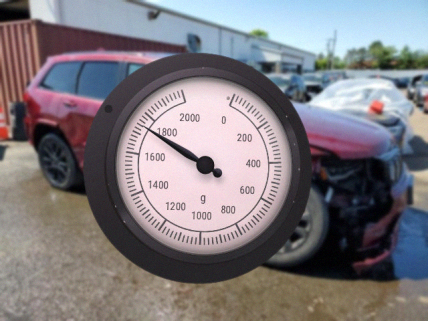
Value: 1740; g
